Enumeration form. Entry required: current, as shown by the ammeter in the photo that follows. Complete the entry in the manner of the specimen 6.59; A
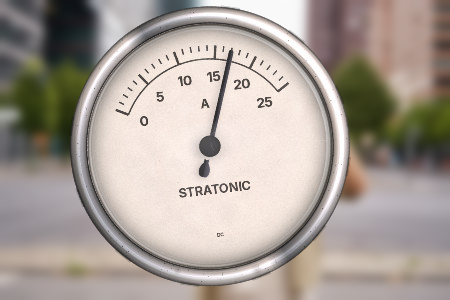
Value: 17; A
